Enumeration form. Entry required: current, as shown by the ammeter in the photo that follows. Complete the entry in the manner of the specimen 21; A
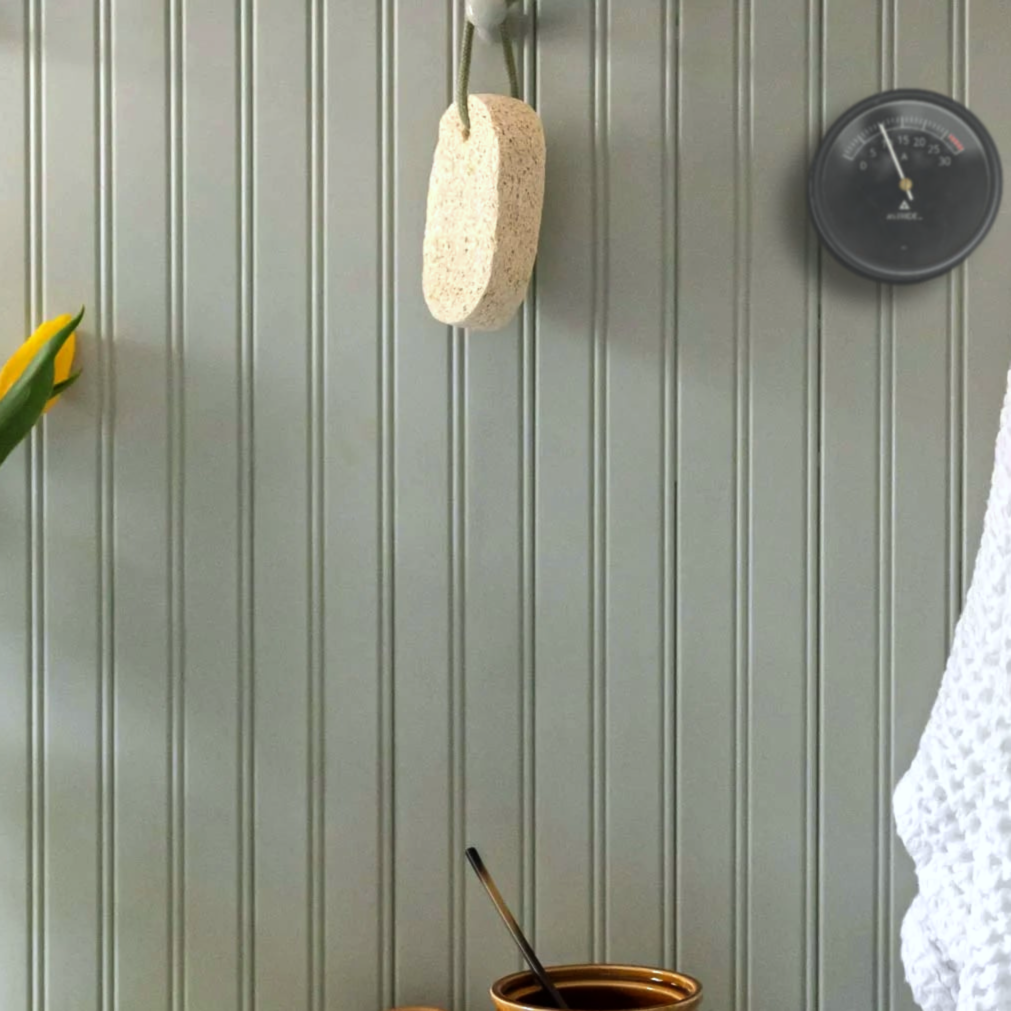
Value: 10; A
